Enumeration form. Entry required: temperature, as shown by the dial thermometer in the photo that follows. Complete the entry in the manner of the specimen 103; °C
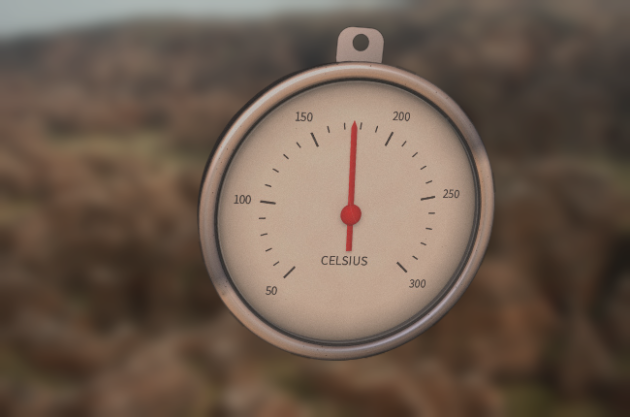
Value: 175; °C
